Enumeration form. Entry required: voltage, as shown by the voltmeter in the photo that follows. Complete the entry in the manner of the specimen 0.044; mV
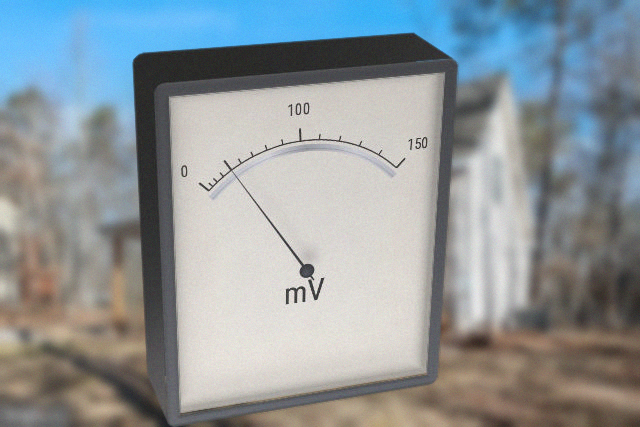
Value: 50; mV
